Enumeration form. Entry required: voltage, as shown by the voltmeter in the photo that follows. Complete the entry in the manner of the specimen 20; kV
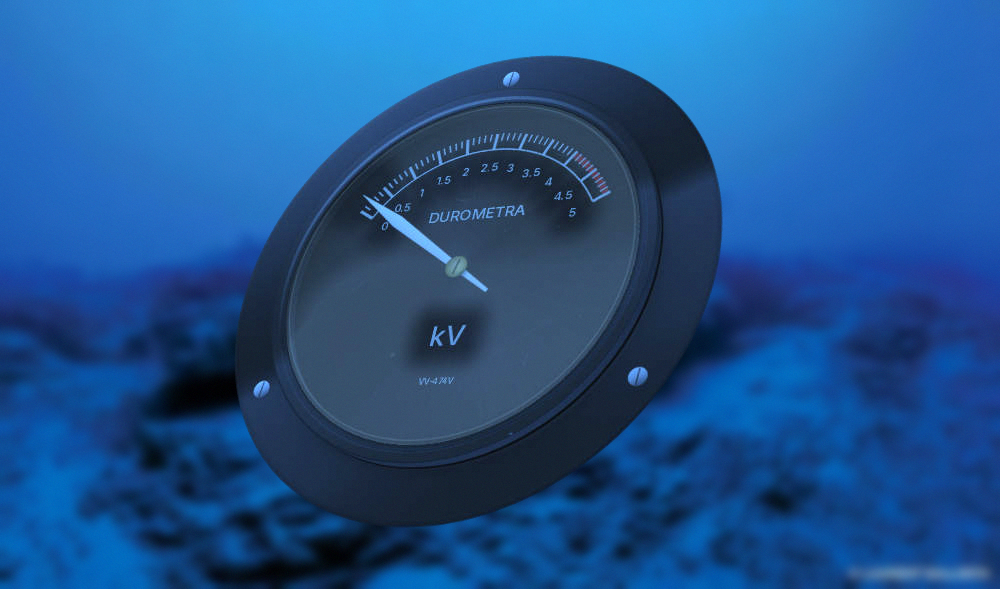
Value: 0.2; kV
